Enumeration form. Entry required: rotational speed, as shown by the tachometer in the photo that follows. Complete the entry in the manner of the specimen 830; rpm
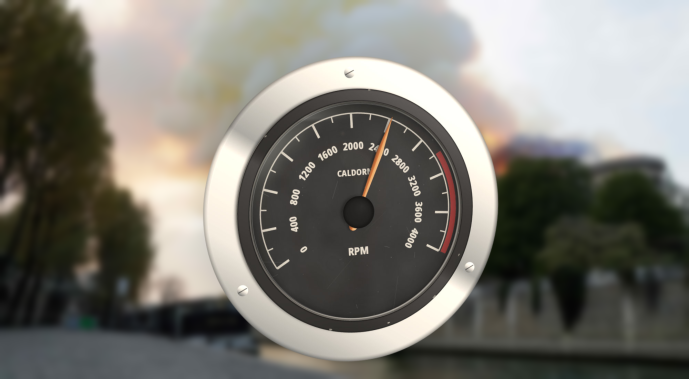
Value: 2400; rpm
